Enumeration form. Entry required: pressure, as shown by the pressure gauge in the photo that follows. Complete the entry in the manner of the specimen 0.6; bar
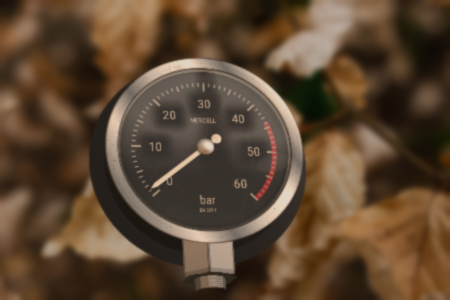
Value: 1; bar
